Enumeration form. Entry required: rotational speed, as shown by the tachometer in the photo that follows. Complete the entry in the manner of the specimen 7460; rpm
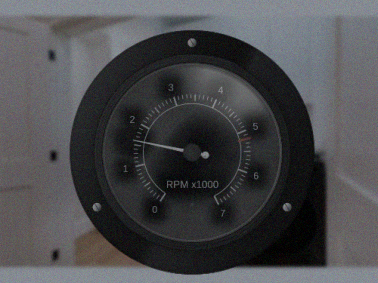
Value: 1600; rpm
